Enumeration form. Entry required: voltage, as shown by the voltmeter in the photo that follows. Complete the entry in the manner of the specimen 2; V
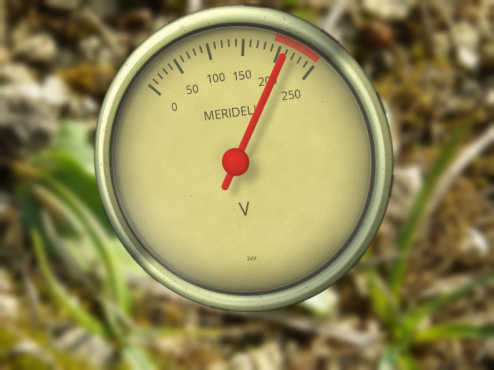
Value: 210; V
